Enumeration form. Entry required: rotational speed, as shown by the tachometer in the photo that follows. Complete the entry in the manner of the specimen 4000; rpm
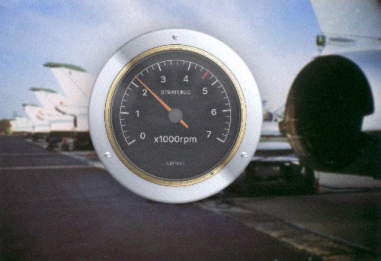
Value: 2200; rpm
